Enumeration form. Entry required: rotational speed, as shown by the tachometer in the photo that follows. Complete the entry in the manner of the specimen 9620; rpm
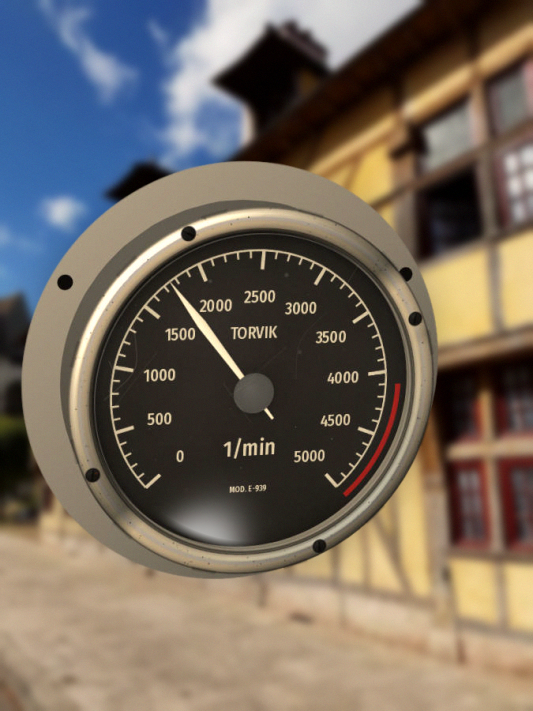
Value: 1750; rpm
